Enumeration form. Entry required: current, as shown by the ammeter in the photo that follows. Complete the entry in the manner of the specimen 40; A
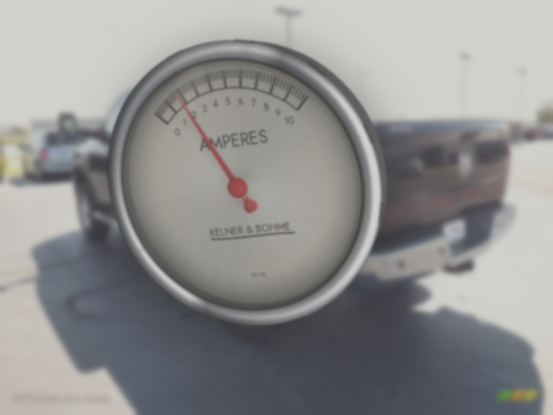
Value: 2; A
